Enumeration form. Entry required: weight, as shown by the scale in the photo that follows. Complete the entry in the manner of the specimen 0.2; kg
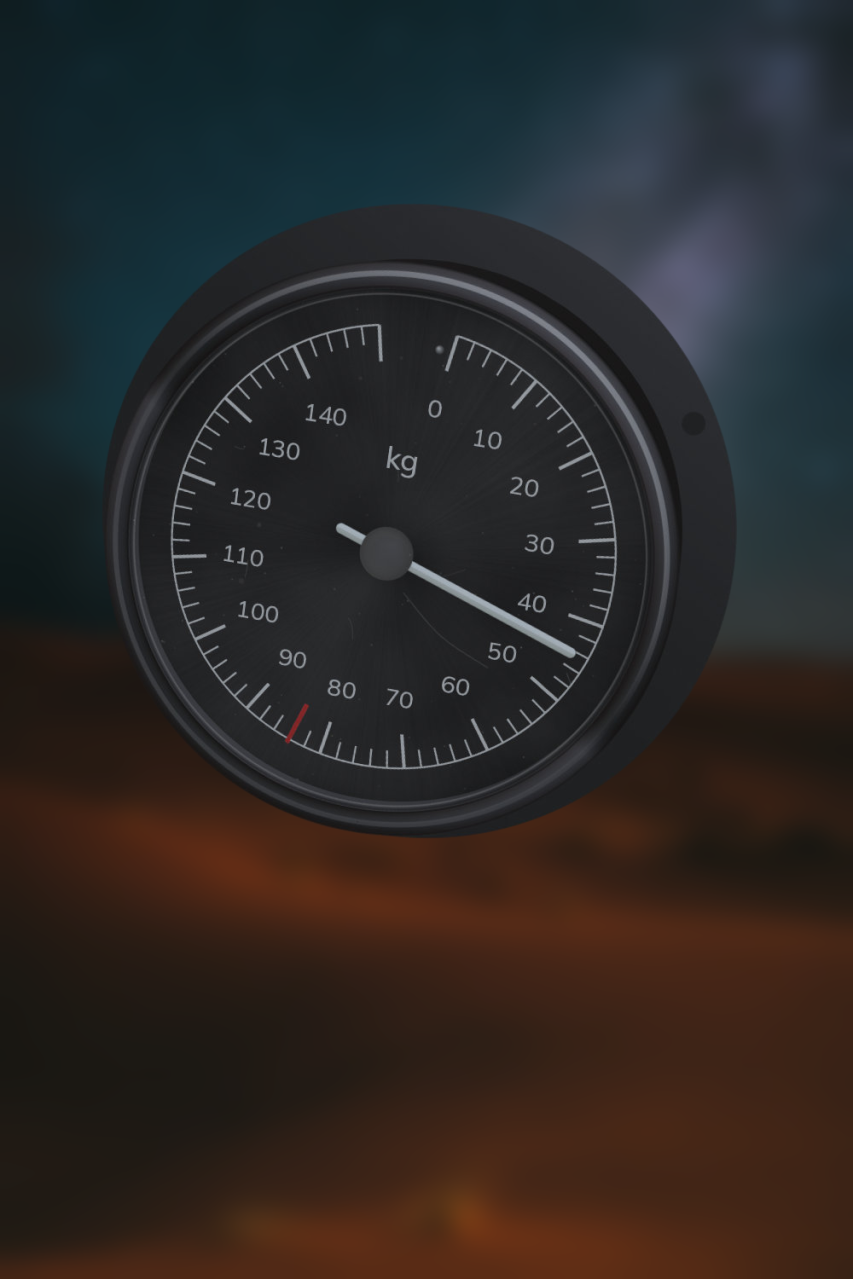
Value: 44; kg
